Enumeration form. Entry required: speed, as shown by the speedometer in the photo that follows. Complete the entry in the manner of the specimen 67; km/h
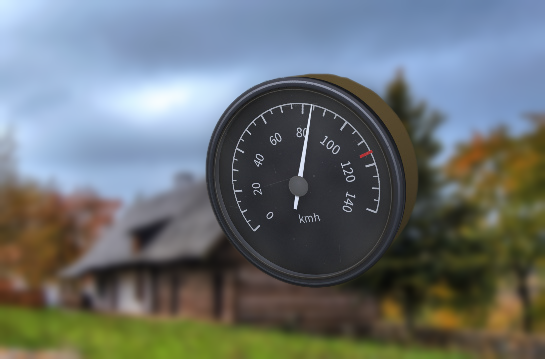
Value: 85; km/h
